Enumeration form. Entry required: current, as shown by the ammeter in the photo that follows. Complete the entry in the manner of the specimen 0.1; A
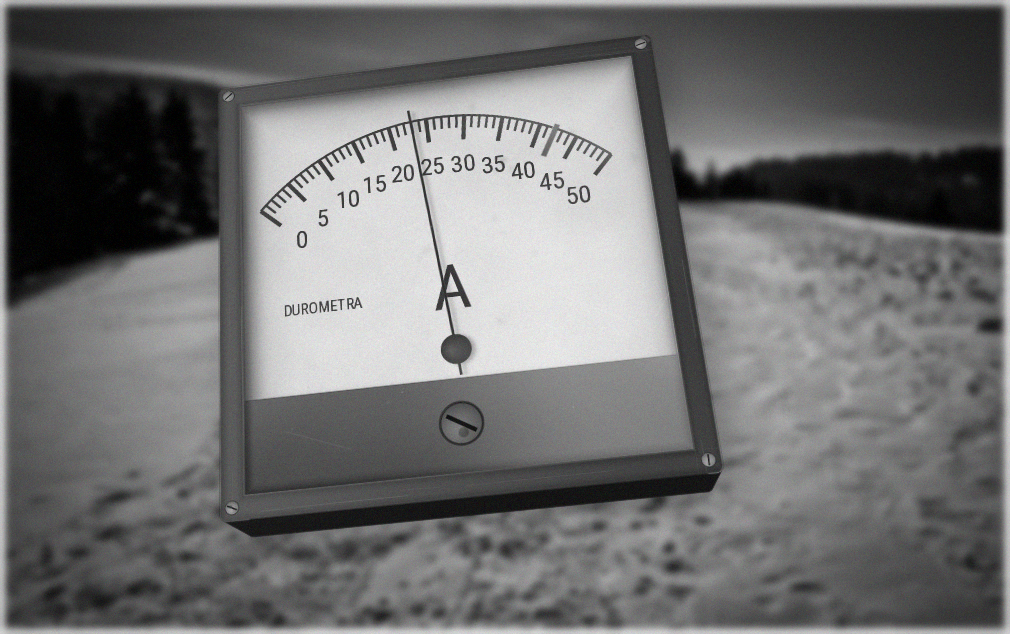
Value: 23; A
